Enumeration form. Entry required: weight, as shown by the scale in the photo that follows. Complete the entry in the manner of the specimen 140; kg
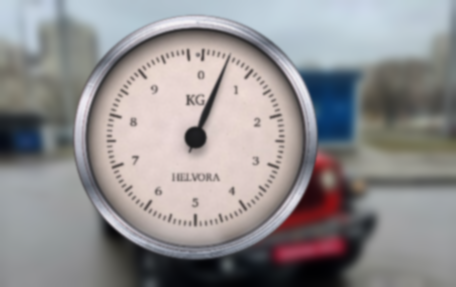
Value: 0.5; kg
